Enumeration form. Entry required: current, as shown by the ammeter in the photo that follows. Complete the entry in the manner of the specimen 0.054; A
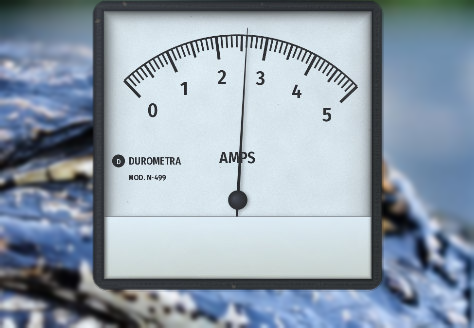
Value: 2.6; A
